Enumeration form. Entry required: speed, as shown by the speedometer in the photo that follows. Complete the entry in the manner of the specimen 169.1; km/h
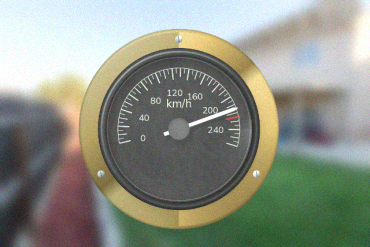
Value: 215; km/h
